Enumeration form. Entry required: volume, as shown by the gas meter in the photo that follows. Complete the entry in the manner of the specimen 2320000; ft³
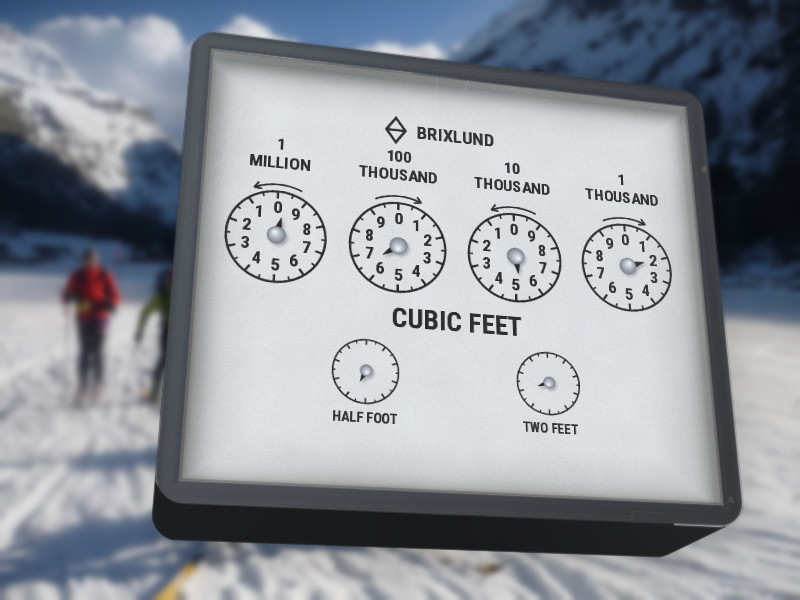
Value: 965200; ft³
